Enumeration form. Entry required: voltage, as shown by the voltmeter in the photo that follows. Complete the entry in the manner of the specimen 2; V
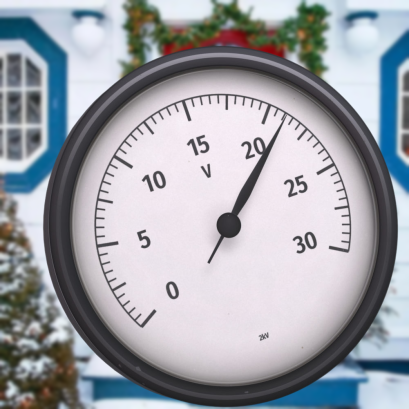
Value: 21; V
